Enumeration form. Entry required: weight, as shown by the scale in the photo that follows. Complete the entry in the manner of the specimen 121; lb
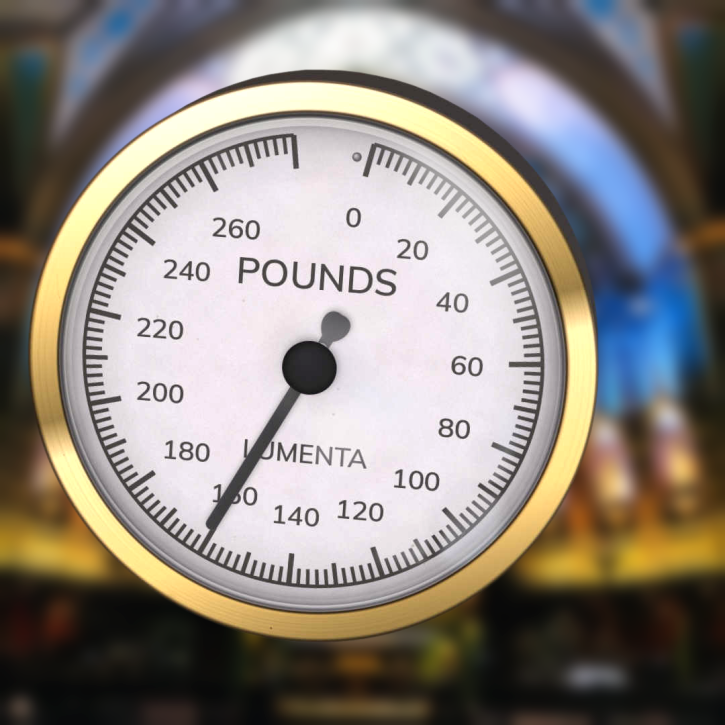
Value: 161; lb
